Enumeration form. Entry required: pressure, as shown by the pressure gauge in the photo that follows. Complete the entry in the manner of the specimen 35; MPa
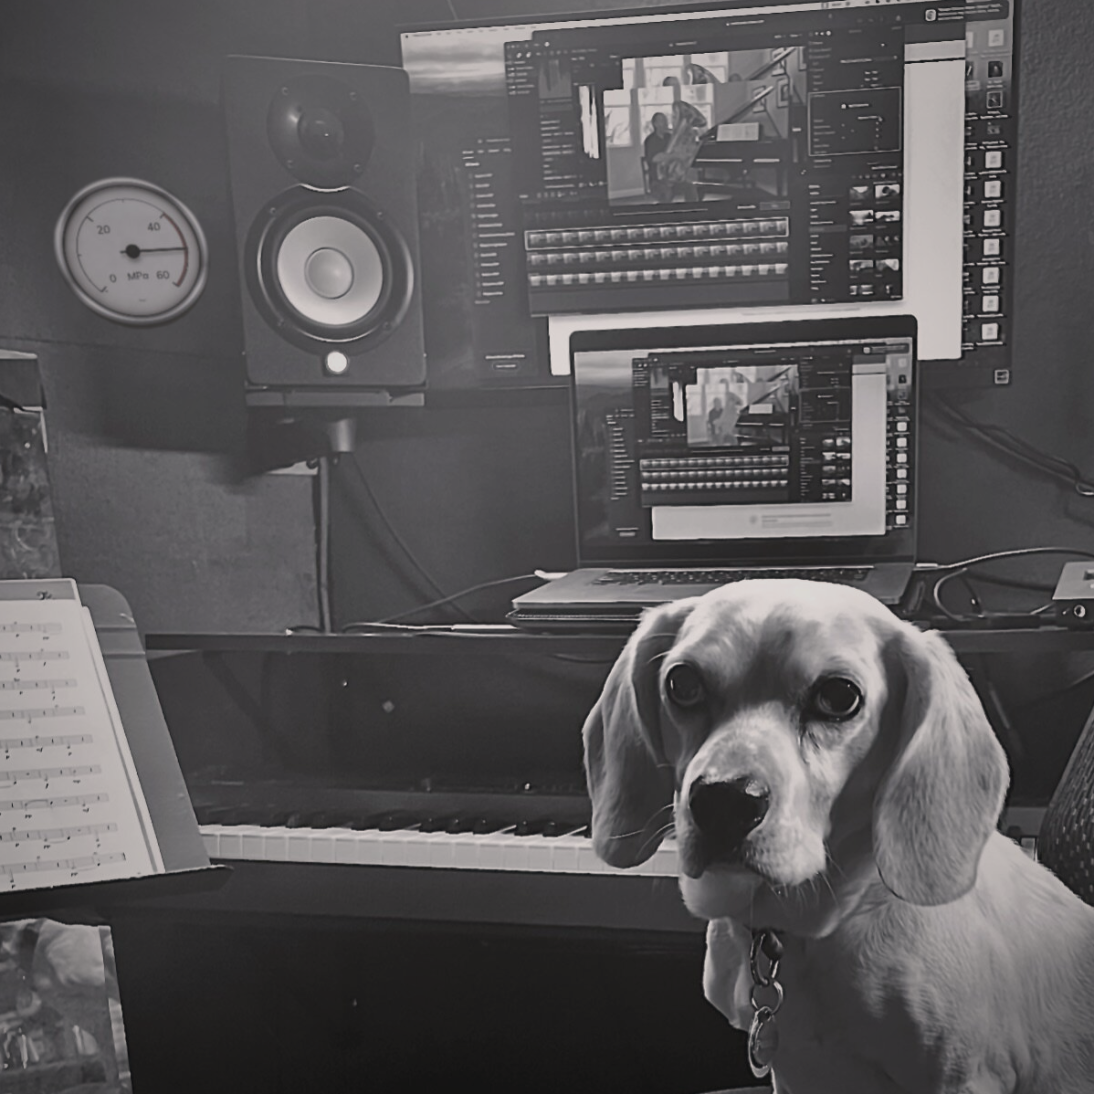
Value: 50; MPa
